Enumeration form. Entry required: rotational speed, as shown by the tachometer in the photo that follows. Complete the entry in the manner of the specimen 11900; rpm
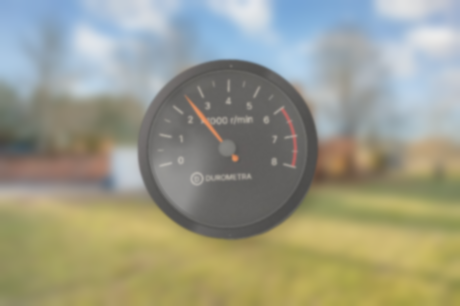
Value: 2500; rpm
